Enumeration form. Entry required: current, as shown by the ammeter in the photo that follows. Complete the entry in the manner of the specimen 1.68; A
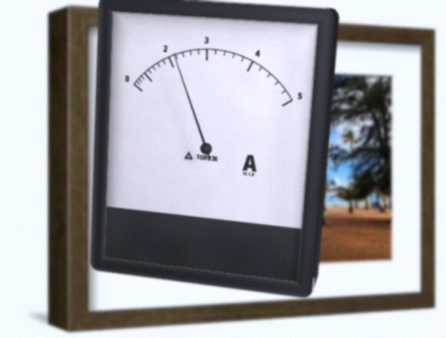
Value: 2.2; A
